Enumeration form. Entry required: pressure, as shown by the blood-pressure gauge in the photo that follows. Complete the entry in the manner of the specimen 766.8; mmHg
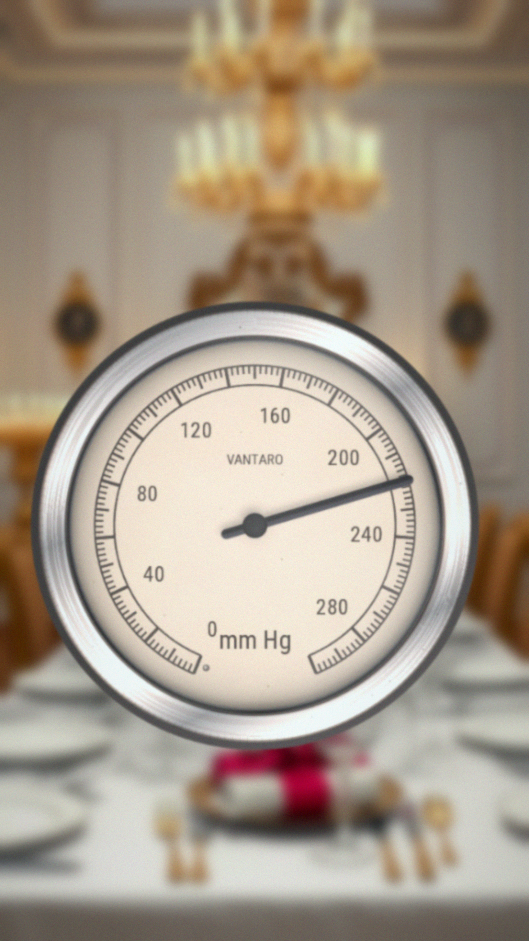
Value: 220; mmHg
